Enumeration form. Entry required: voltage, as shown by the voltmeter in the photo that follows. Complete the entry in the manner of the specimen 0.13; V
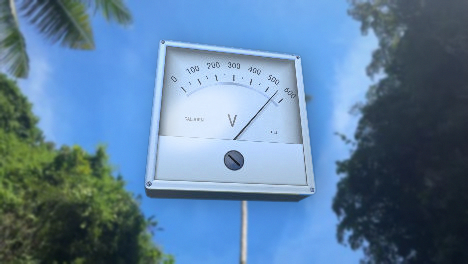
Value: 550; V
